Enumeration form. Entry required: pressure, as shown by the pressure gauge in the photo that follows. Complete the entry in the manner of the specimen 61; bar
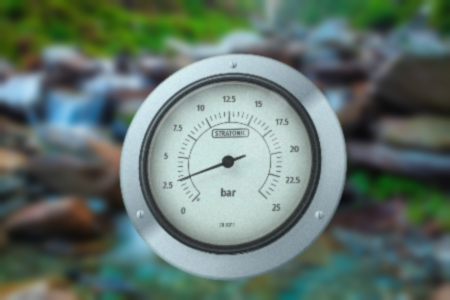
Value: 2.5; bar
